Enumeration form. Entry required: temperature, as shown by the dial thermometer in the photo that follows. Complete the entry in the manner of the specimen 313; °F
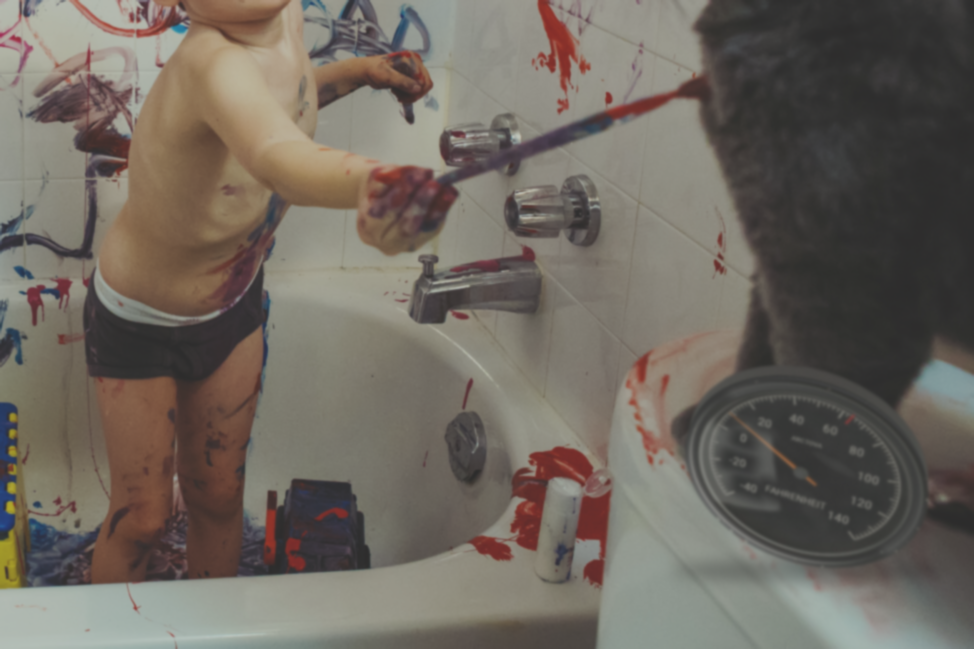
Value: 10; °F
